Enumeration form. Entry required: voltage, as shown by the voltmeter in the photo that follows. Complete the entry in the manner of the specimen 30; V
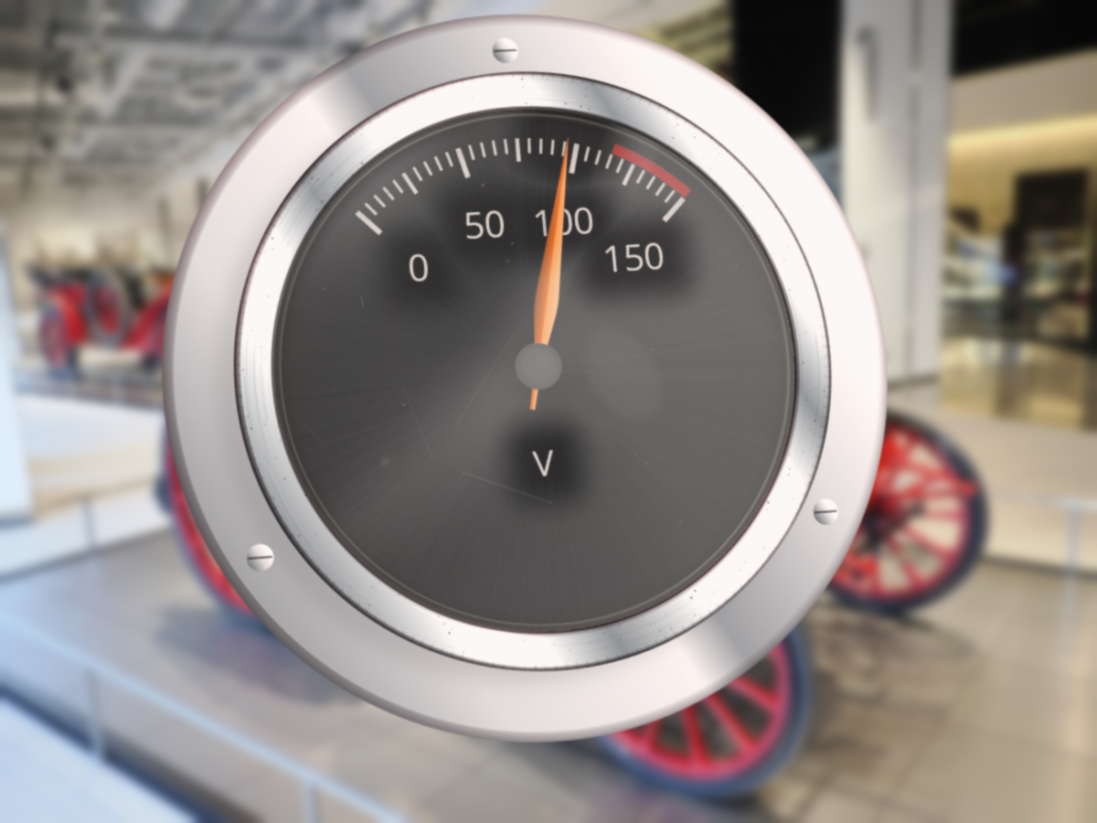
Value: 95; V
